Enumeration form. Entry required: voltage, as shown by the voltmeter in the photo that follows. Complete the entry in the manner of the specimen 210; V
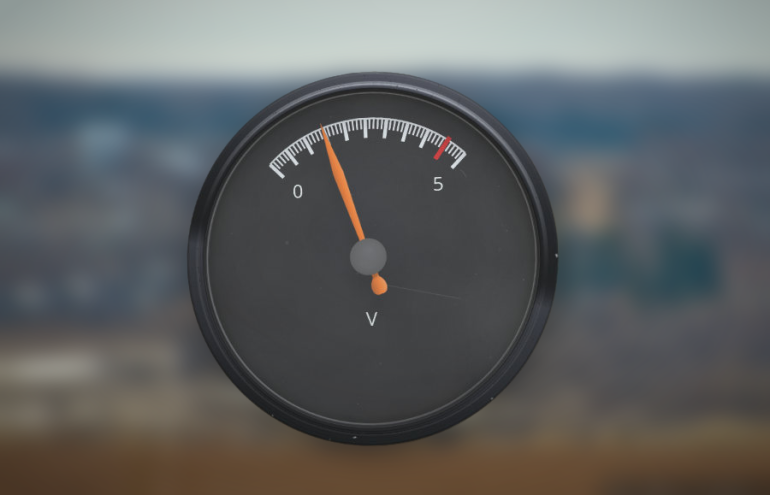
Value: 1.5; V
